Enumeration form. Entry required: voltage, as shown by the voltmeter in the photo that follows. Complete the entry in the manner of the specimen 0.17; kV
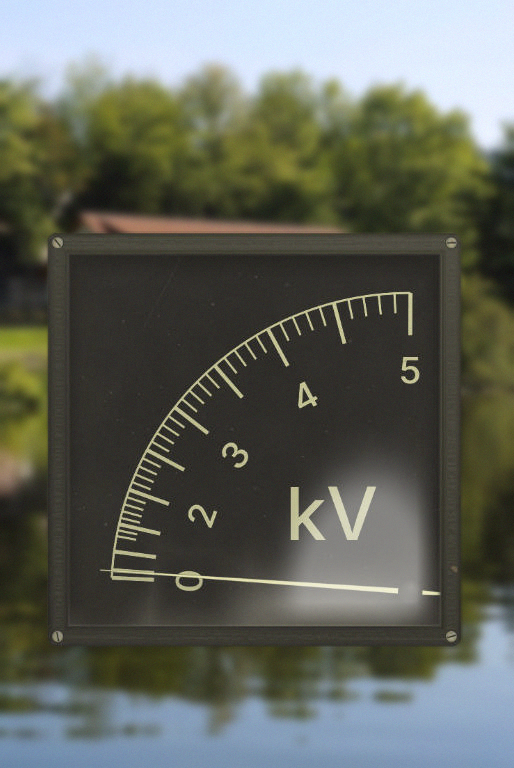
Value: 0.5; kV
